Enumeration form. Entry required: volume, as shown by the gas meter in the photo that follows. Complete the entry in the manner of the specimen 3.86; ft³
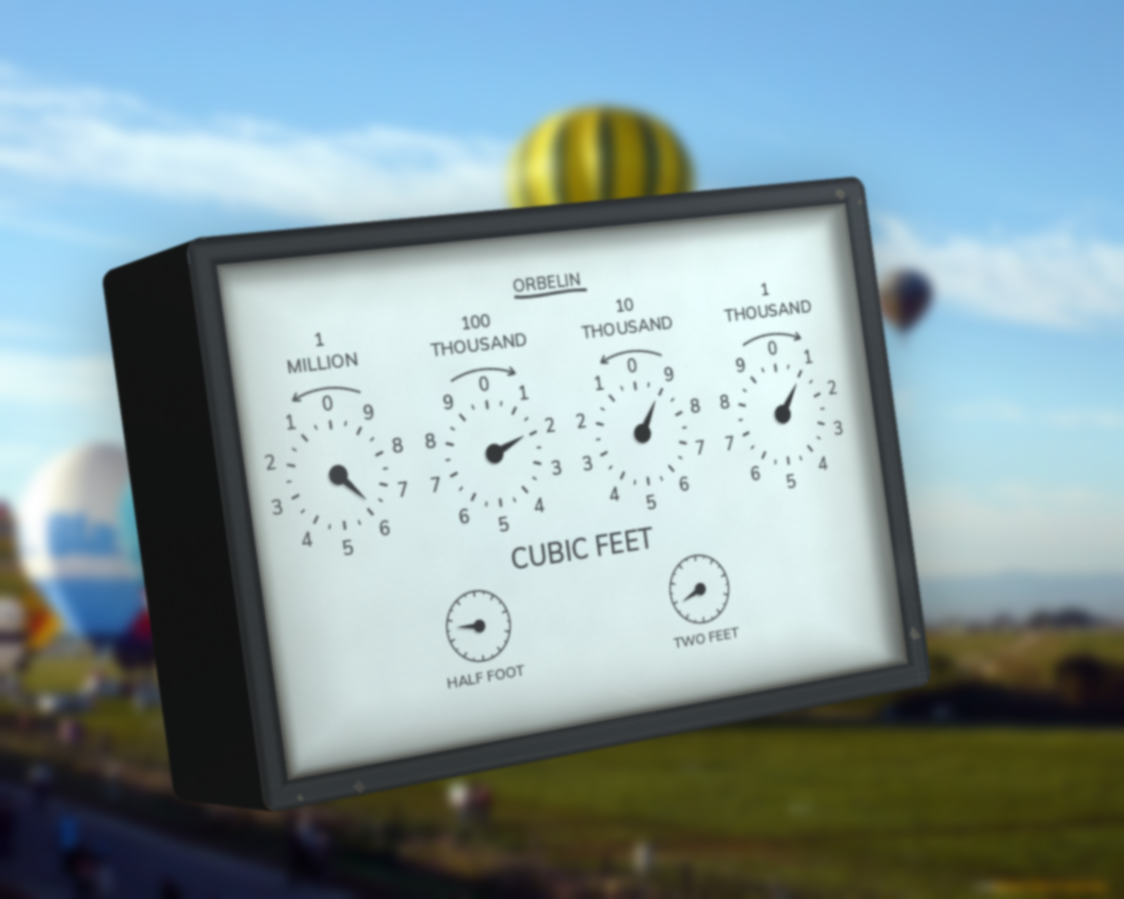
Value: 619100; ft³
